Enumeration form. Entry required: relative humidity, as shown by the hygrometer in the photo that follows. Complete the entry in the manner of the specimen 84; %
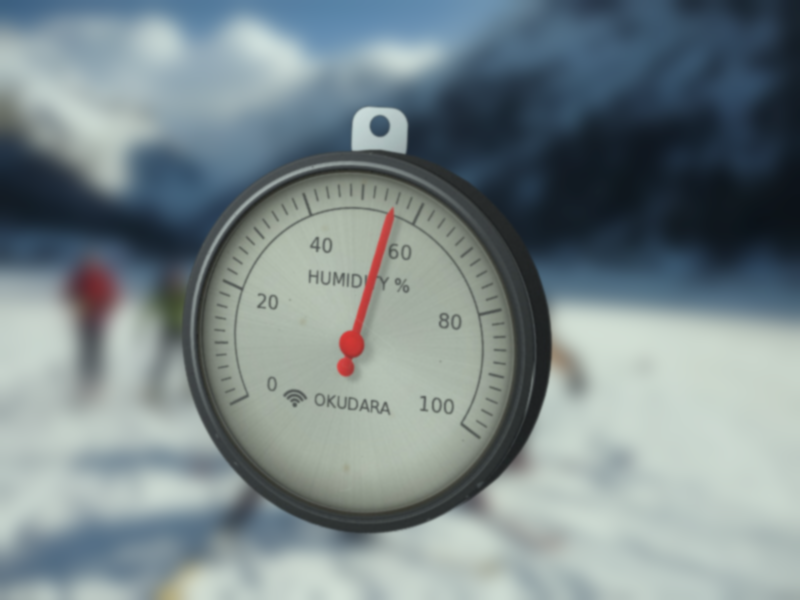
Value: 56; %
